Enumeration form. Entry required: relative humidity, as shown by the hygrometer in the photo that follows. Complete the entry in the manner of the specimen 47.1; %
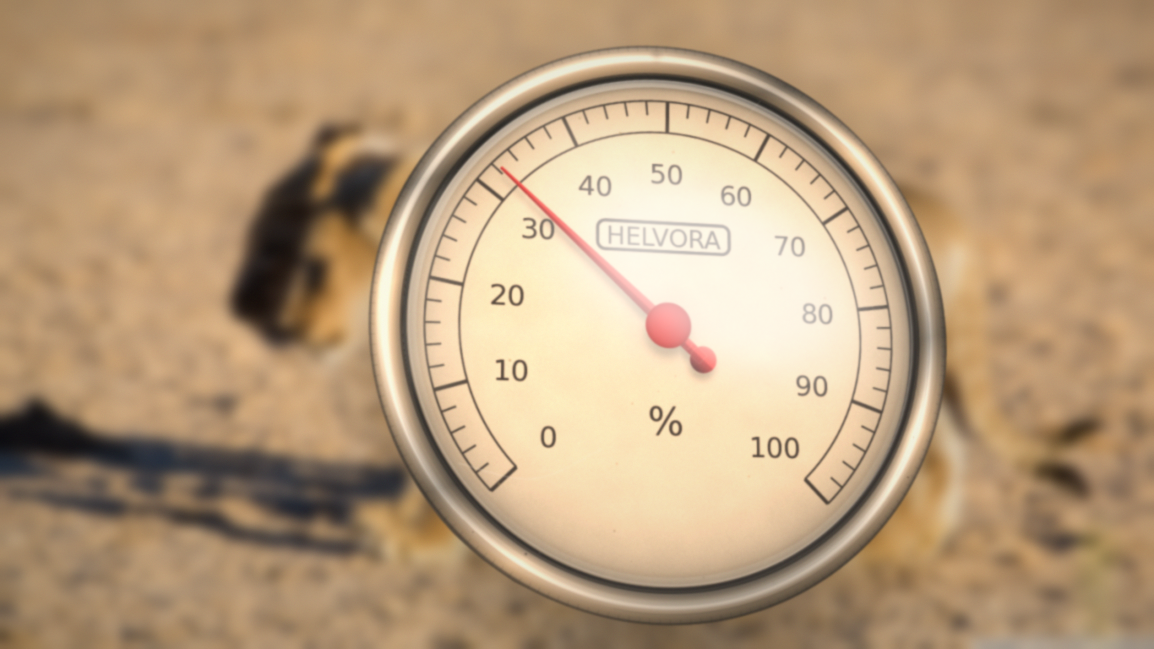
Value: 32; %
